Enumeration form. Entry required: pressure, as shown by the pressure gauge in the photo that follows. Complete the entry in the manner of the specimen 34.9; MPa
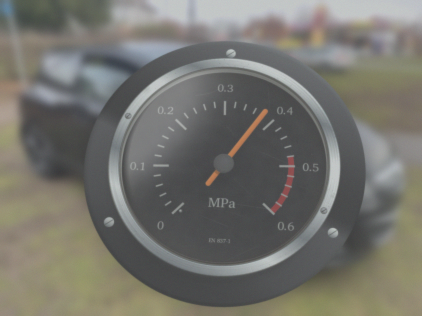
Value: 0.38; MPa
